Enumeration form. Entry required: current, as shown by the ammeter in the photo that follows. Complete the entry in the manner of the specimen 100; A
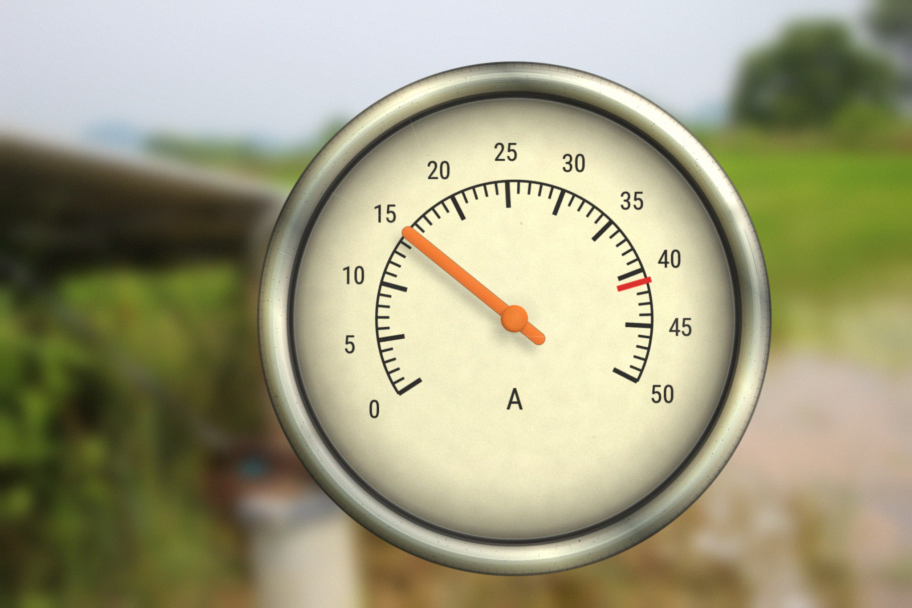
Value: 15; A
